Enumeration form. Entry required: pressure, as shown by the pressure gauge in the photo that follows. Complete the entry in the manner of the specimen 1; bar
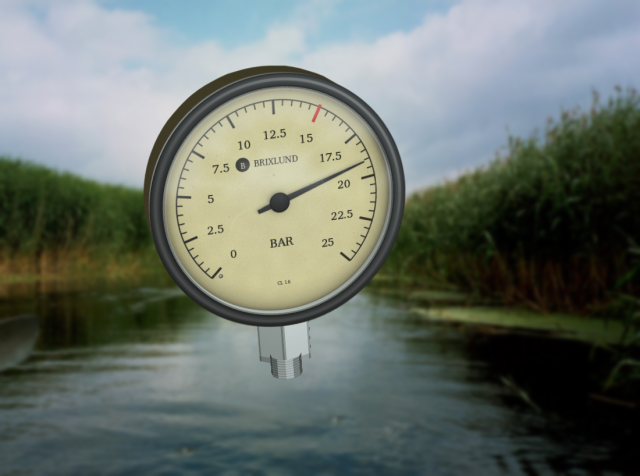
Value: 19; bar
